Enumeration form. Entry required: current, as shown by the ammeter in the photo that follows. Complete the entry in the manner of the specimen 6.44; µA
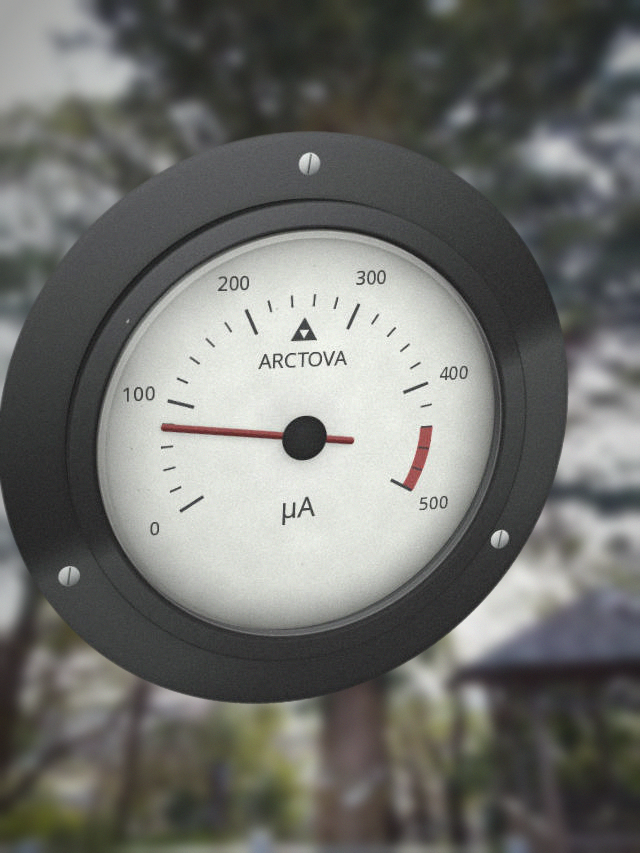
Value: 80; µA
